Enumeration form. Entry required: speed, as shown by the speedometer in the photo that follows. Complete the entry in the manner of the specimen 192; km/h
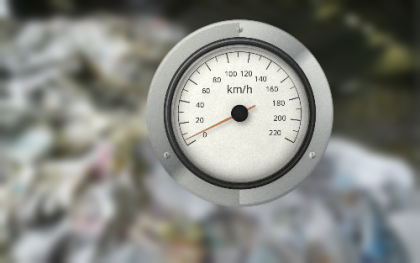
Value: 5; km/h
